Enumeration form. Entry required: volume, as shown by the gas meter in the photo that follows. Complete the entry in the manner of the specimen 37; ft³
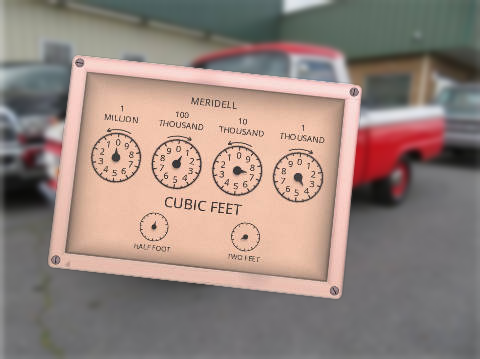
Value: 7400; ft³
